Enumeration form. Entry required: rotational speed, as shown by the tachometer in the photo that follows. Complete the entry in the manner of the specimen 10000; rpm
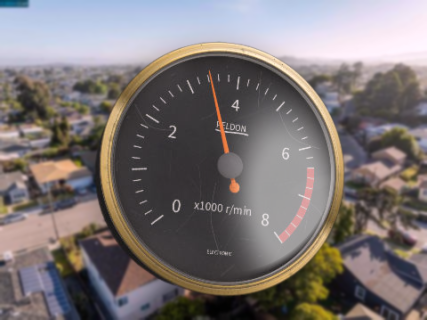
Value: 3400; rpm
